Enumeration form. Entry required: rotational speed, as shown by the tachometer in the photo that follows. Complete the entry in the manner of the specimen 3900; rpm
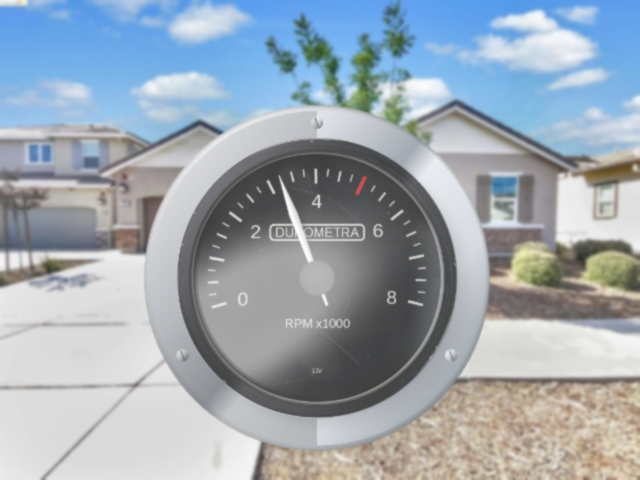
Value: 3250; rpm
